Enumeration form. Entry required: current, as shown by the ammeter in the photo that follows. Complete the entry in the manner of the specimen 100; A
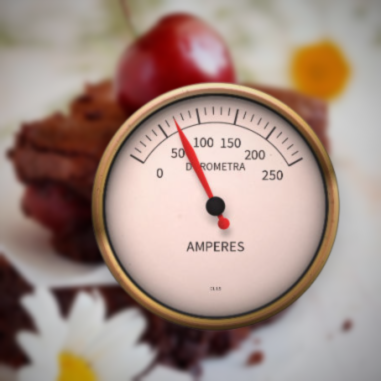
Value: 70; A
